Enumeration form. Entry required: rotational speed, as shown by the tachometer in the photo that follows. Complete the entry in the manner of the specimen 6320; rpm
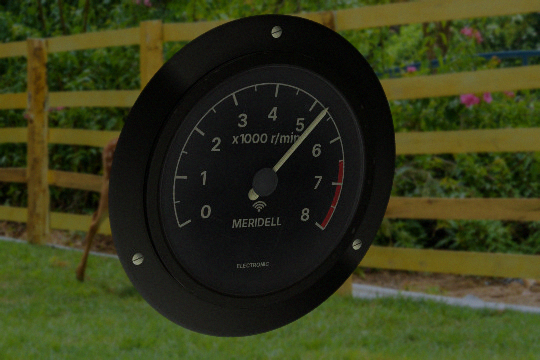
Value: 5250; rpm
